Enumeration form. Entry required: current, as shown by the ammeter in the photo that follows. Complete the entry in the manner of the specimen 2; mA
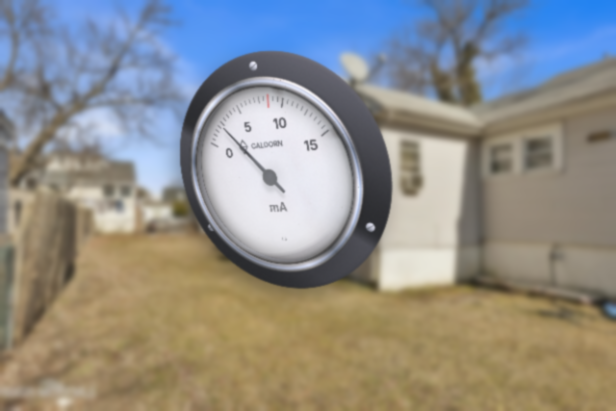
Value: 2.5; mA
